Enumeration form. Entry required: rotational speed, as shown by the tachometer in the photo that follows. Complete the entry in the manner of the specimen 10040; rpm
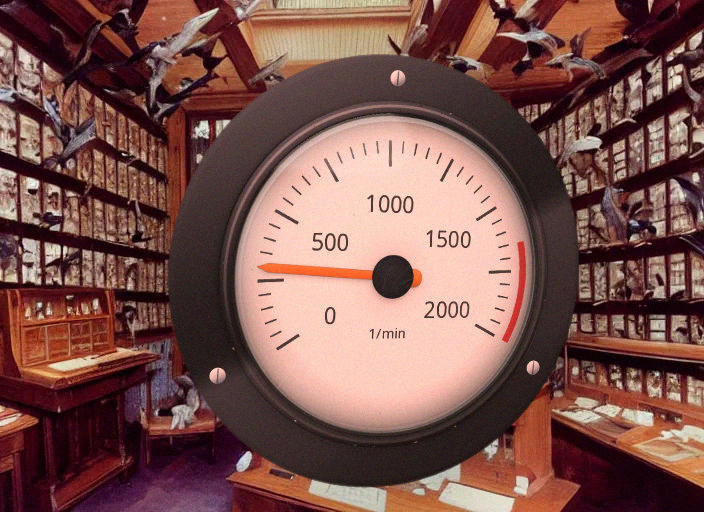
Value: 300; rpm
